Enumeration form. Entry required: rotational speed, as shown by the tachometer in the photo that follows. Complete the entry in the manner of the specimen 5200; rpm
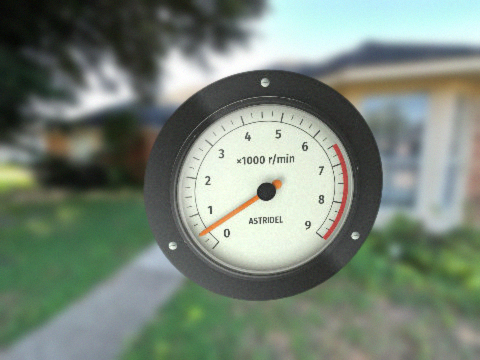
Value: 500; rpm
